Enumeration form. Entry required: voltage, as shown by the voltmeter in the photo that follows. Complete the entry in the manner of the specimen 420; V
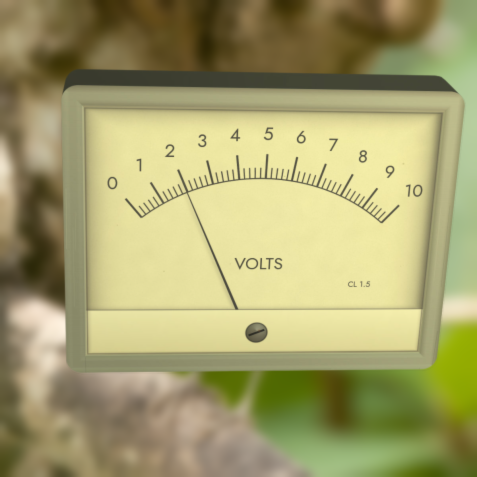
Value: 2; V
